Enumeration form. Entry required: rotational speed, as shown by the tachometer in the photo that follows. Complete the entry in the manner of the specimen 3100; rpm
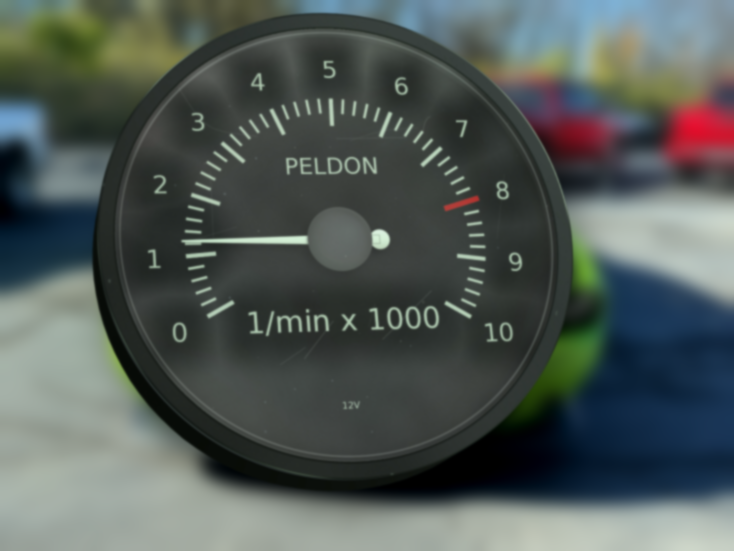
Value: 1200; rpm
